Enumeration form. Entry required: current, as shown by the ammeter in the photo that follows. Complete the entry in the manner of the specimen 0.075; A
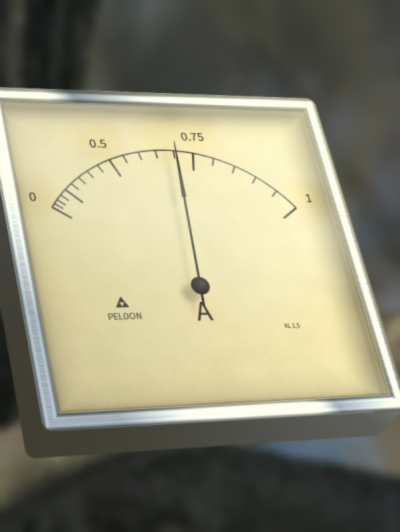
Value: 0.7; A
